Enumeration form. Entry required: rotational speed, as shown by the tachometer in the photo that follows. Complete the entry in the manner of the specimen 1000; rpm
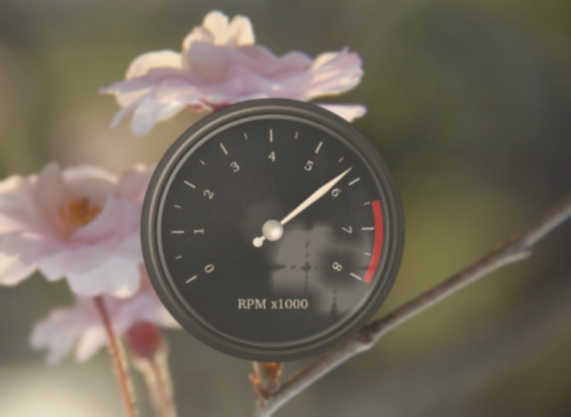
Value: 5750; rpm
